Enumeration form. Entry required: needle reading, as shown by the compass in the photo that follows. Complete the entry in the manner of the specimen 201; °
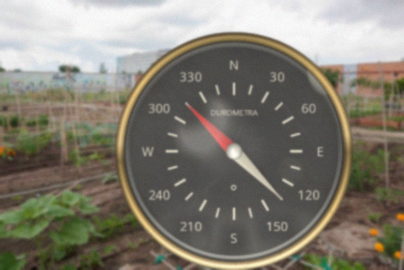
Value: 315; °
